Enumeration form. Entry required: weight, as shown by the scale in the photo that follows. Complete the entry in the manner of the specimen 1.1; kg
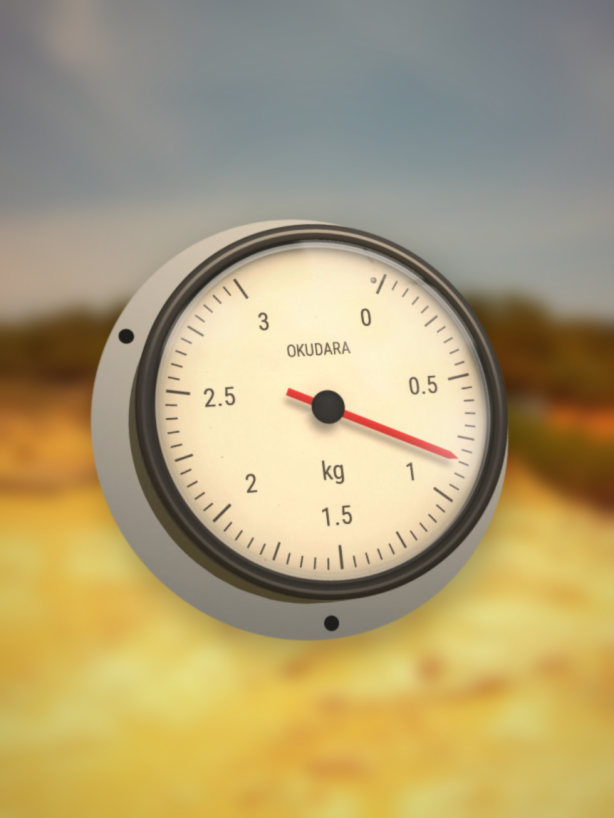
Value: 0.85; kg
